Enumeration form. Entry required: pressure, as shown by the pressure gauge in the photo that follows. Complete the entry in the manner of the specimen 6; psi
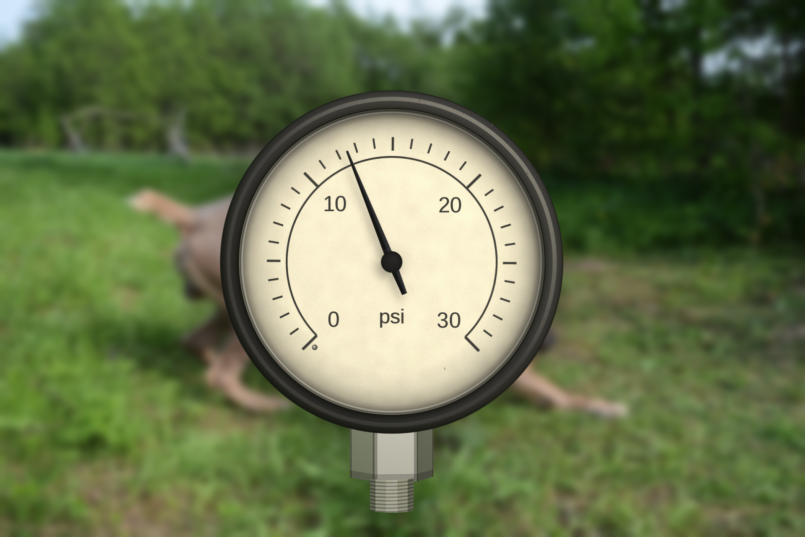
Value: 12.5; psi
